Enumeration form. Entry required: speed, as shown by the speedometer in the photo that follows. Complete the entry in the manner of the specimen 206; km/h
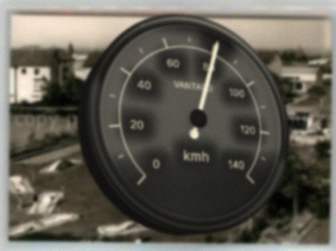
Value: 80; km/h
